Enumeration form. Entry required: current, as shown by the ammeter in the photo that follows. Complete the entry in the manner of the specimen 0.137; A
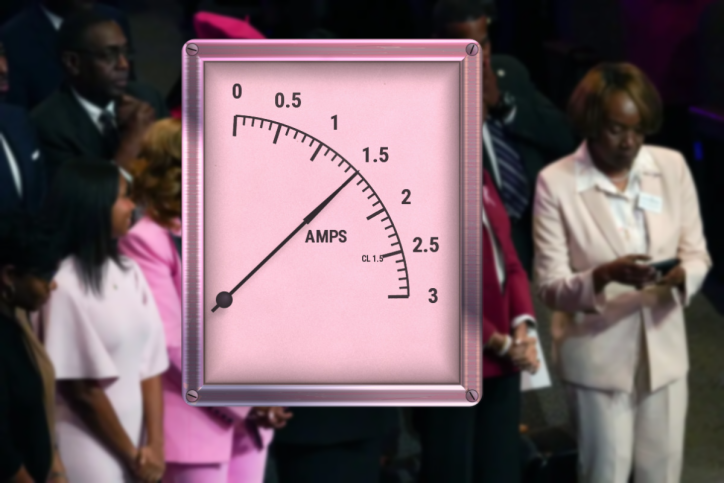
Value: 1.5; A
